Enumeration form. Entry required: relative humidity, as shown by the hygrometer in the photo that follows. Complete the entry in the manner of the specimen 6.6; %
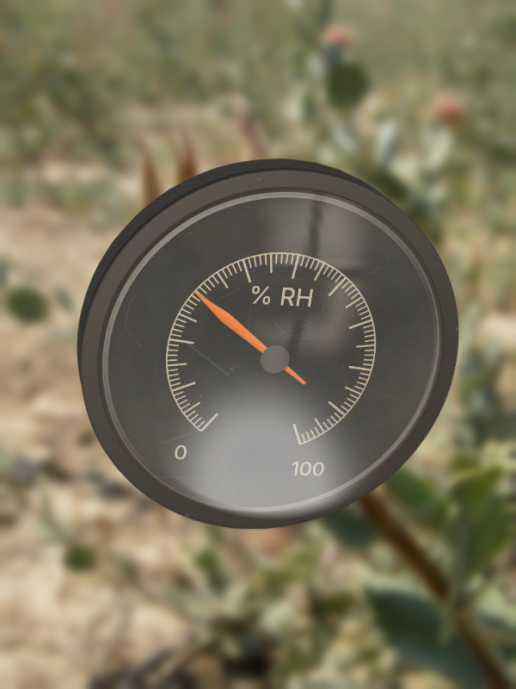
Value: 30; %
